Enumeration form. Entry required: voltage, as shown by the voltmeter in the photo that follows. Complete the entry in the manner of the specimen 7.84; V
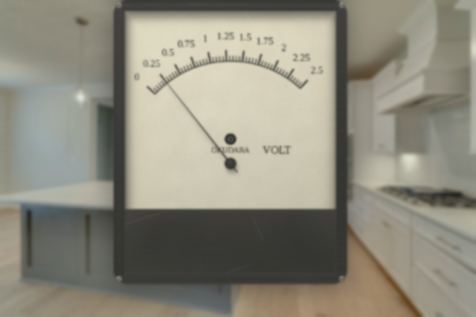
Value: 0.25; V
